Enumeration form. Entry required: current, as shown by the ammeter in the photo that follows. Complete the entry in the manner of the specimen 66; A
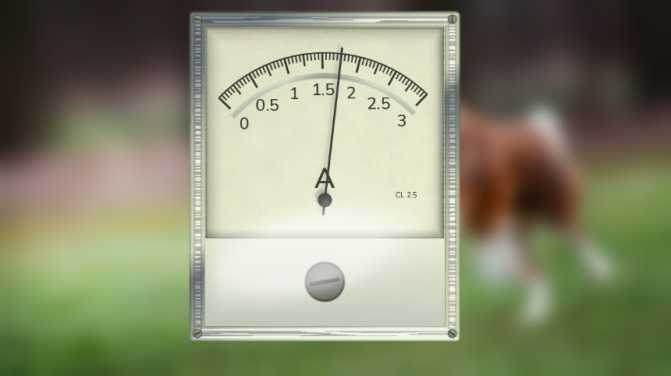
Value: 1.75; A
